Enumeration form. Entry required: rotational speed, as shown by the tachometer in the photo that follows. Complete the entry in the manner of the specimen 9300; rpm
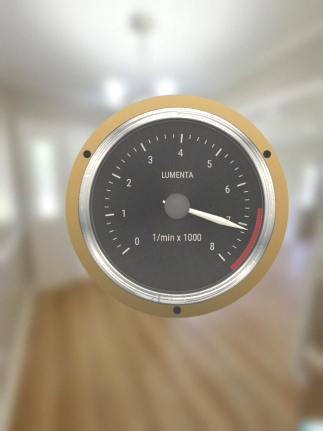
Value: 7100; rpm
